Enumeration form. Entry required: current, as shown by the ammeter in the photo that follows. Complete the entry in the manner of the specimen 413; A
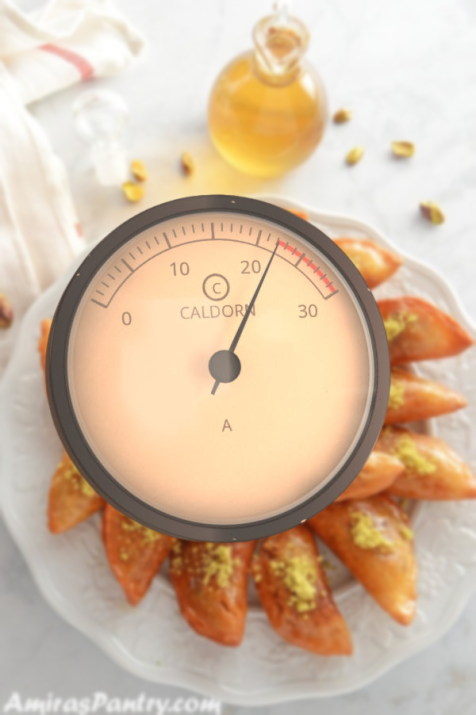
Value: 22; A
